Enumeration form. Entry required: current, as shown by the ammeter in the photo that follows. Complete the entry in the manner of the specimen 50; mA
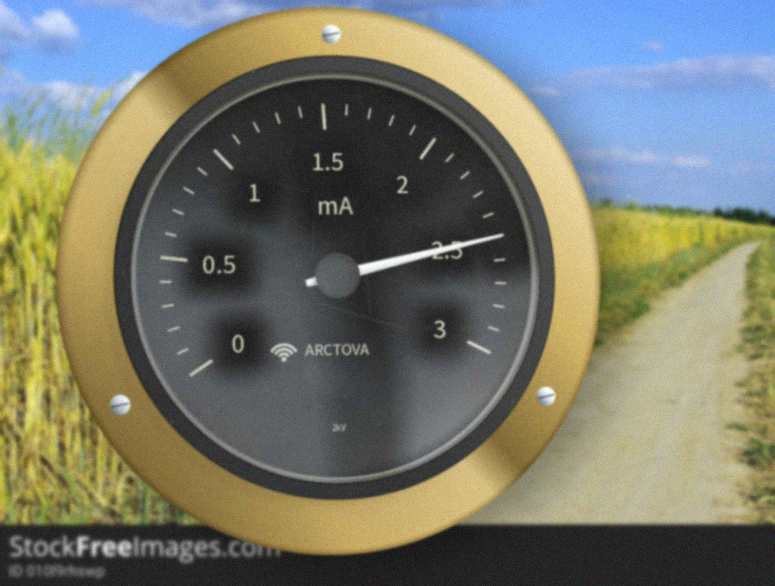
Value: 2.5; mA
